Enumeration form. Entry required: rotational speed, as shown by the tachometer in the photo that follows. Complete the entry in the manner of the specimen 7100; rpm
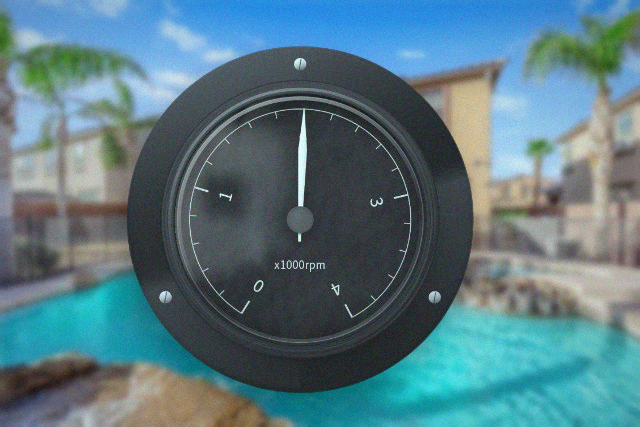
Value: 2000; rpm
